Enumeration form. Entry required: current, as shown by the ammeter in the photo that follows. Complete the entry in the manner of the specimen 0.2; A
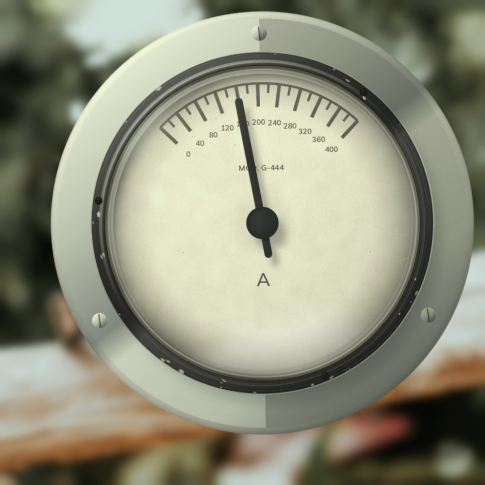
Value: 160; A
